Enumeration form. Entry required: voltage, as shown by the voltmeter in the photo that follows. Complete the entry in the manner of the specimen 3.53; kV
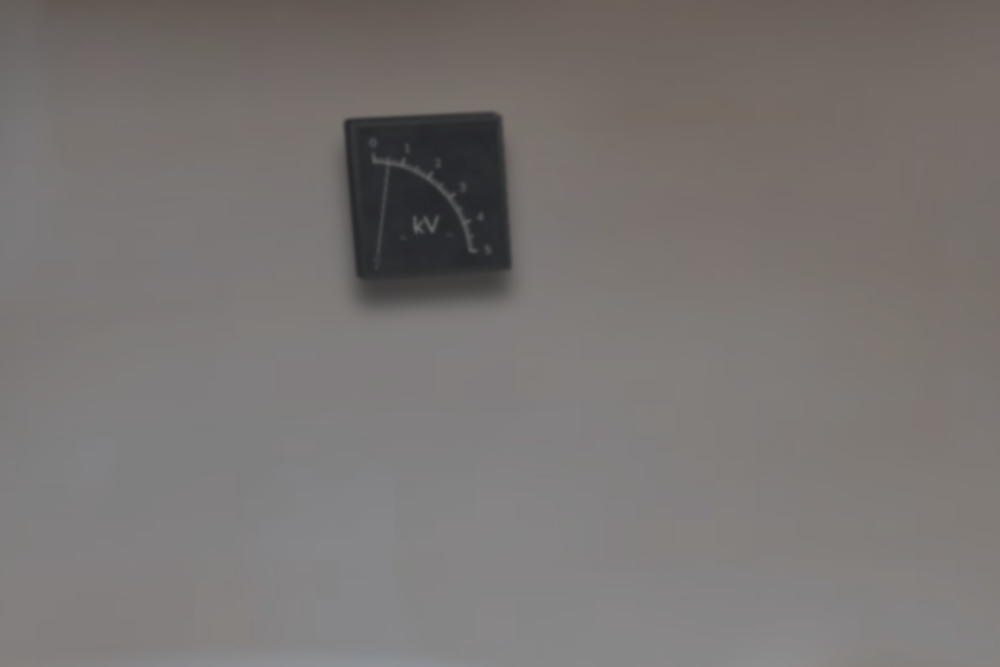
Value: 0.5; kV
